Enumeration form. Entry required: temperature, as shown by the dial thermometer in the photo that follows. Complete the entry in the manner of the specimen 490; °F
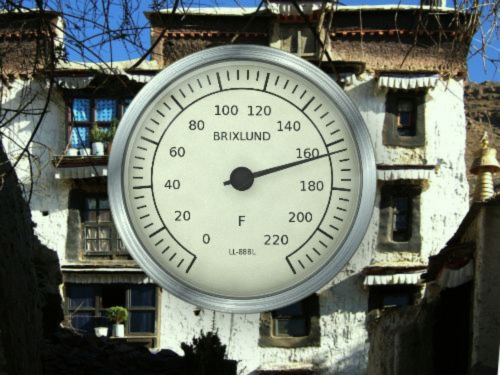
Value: 164; °F
